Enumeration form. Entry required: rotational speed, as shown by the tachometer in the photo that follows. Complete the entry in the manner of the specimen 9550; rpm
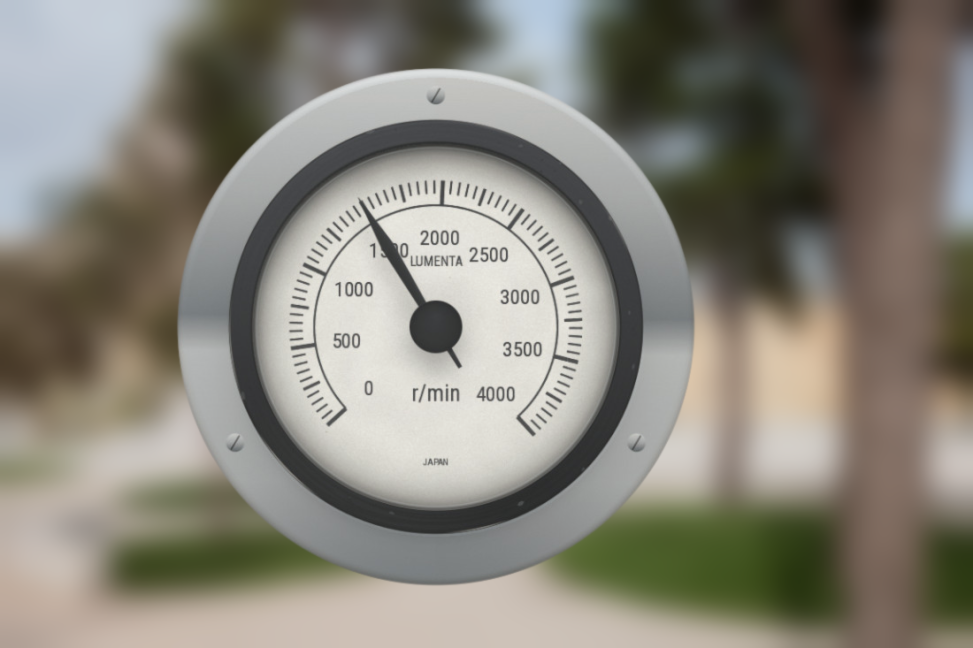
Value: 1500; rpm
